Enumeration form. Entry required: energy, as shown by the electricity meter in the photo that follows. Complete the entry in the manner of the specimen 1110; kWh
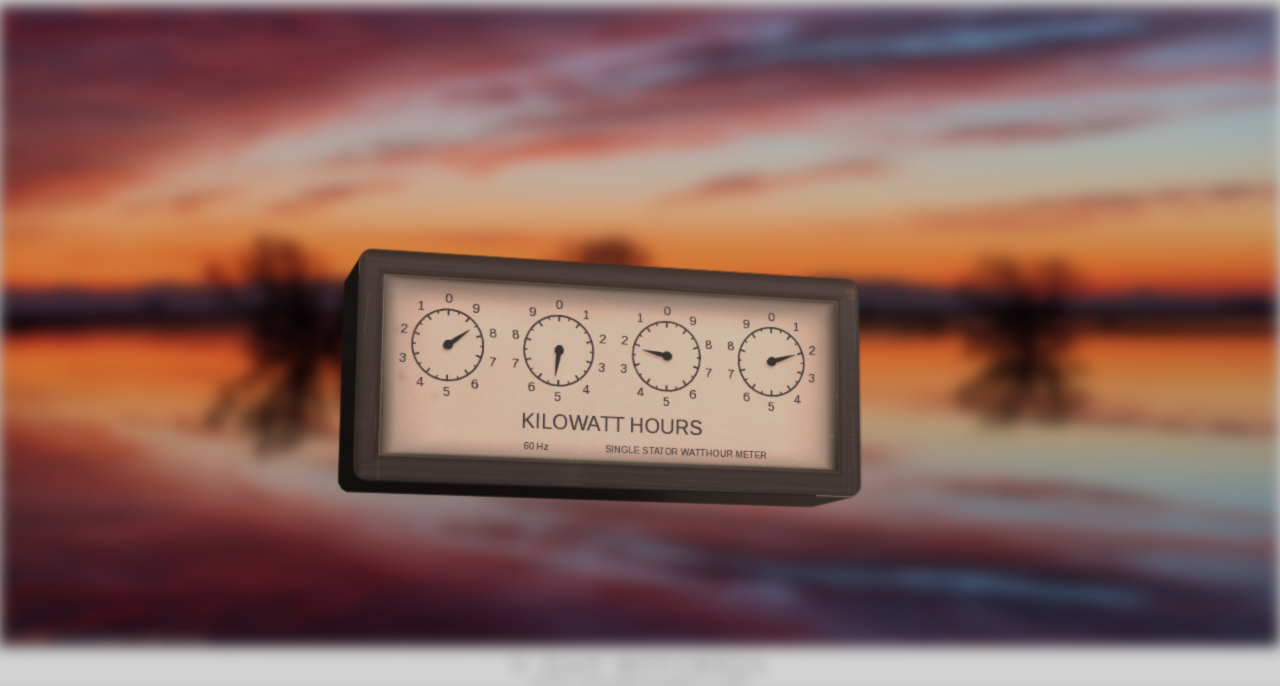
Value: 8522; kWh
